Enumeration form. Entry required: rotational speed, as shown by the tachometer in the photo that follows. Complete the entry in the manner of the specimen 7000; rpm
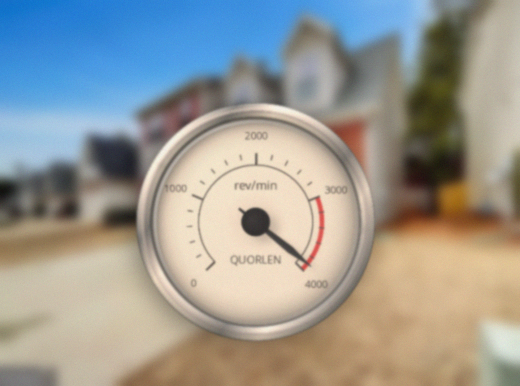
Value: 3900; rpm
